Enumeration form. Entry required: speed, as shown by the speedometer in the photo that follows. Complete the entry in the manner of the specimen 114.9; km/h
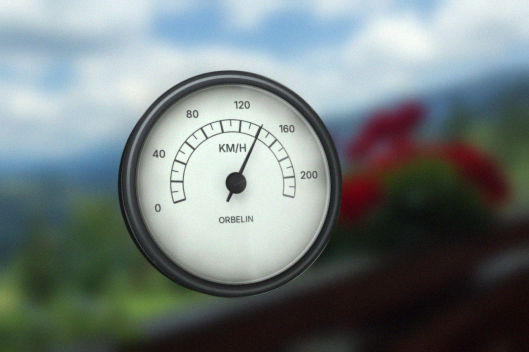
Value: 140; km/h
